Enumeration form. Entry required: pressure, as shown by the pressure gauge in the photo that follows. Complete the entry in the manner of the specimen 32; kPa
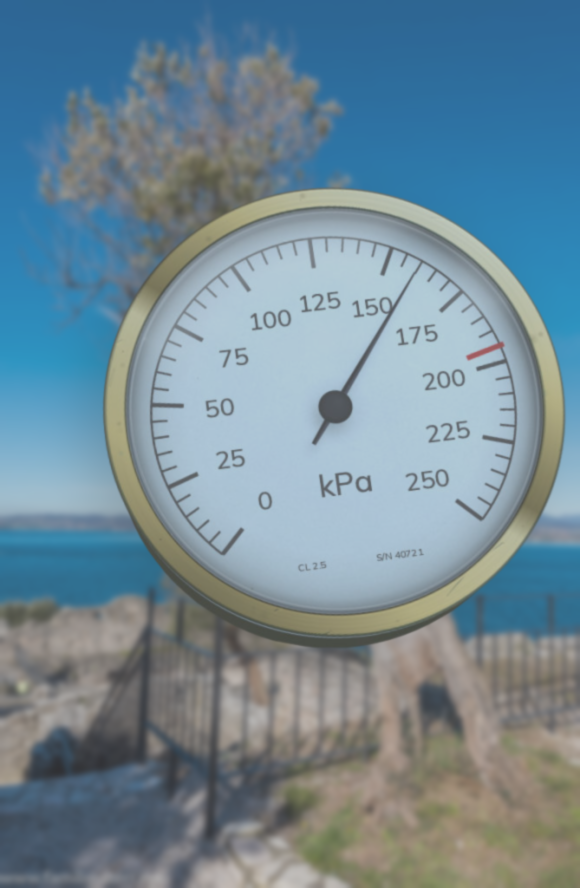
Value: 160; kPa
